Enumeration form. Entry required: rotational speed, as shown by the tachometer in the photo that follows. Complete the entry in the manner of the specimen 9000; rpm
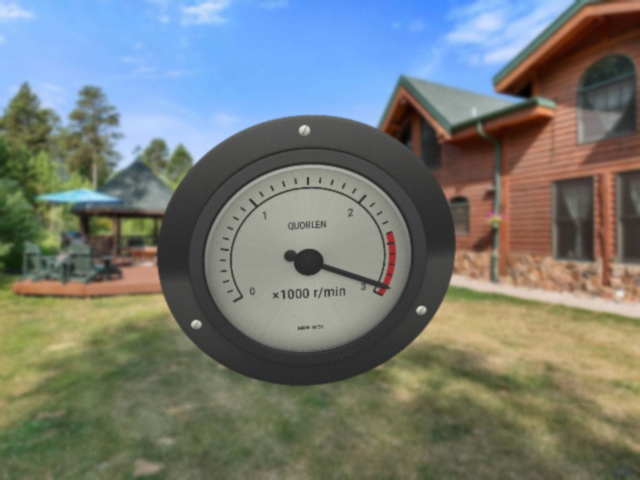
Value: 2900; rpm
